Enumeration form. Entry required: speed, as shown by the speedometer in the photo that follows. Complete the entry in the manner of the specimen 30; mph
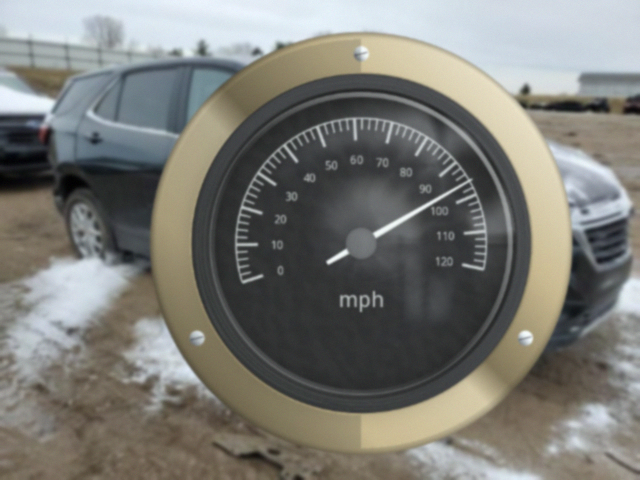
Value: 96; mph
